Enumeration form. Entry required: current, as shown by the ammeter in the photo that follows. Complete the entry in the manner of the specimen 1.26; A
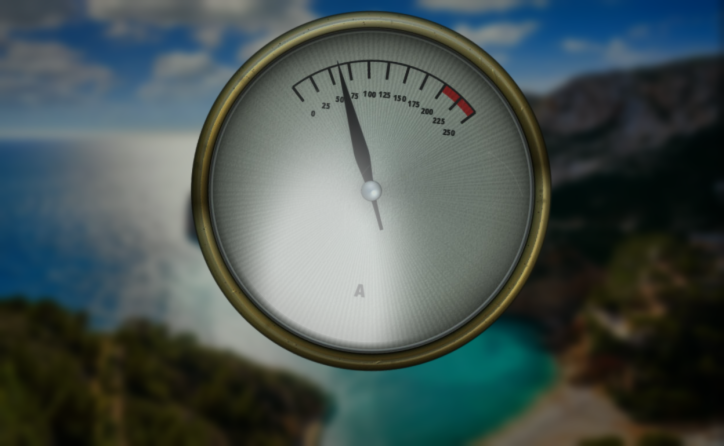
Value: 62.5; A
